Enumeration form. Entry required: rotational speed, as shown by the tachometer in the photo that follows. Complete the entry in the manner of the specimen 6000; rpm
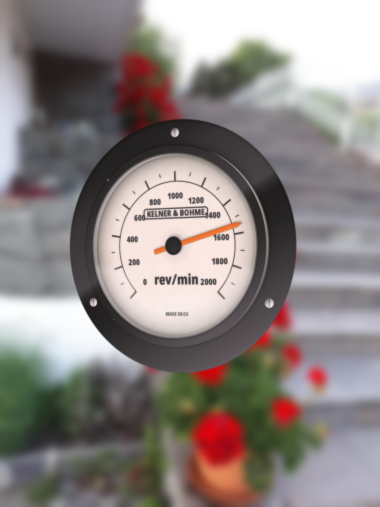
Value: 1550; rpm
